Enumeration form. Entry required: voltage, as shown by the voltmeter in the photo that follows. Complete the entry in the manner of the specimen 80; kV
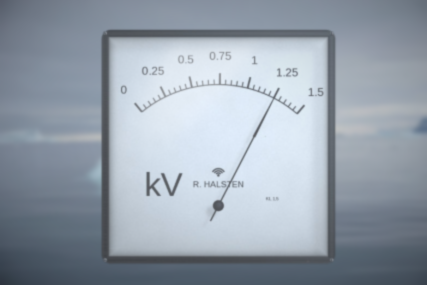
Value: 1.25; kV
